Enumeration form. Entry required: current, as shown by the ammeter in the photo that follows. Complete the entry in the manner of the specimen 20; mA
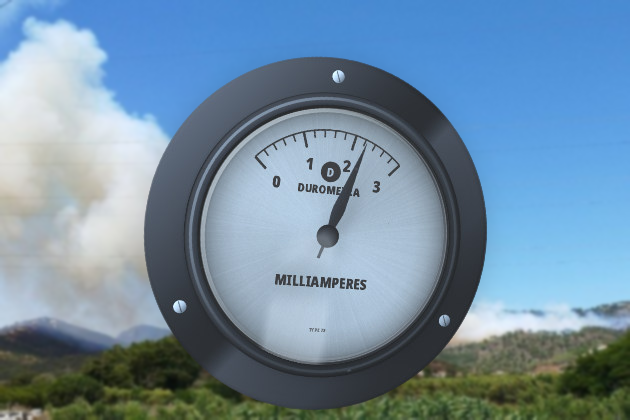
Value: 2.2; mA
